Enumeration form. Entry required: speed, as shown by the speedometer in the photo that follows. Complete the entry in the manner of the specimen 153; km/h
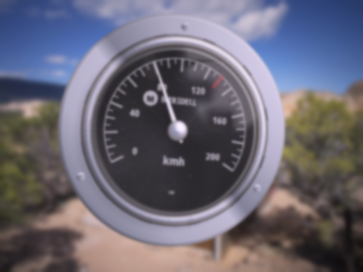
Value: 80; km/h
